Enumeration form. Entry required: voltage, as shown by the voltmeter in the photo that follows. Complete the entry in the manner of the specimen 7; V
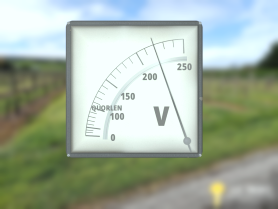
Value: 220; V
